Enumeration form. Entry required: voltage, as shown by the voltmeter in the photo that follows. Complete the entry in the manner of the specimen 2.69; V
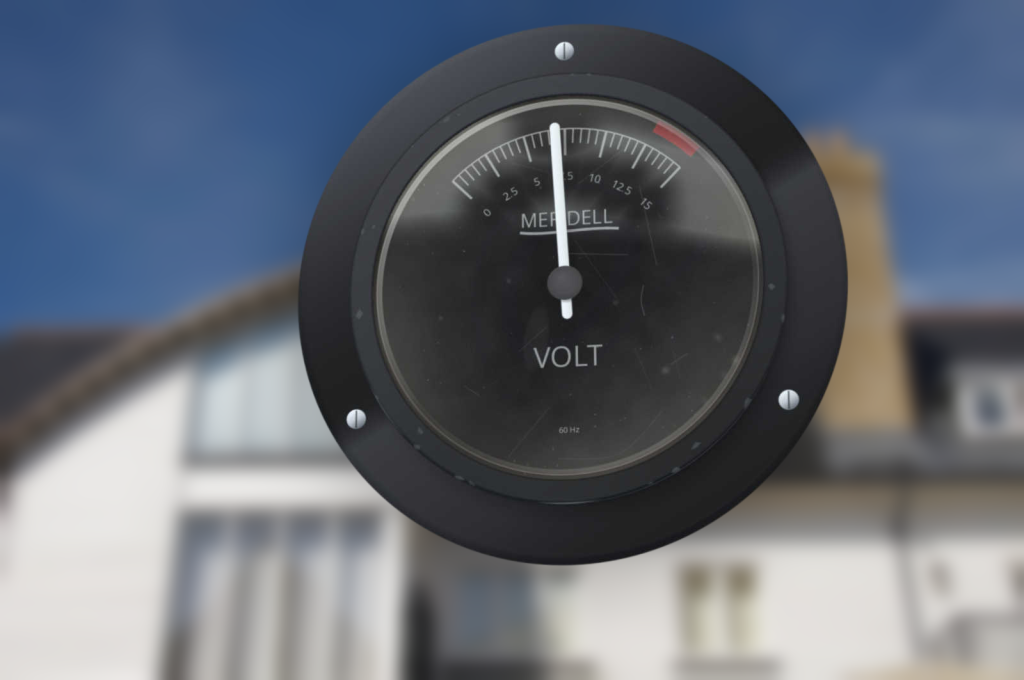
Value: 7; V
